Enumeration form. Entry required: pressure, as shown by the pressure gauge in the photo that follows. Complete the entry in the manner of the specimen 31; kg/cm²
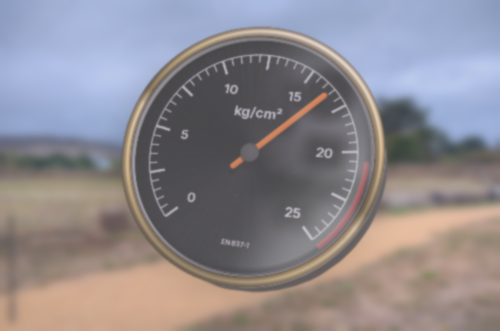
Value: 16.5; kg/cm²
